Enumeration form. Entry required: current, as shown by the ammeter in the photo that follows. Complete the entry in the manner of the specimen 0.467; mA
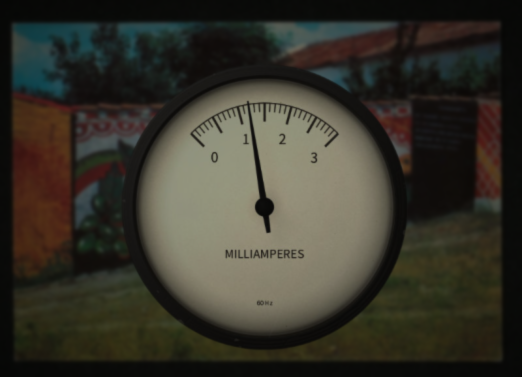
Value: 1.2; mA
